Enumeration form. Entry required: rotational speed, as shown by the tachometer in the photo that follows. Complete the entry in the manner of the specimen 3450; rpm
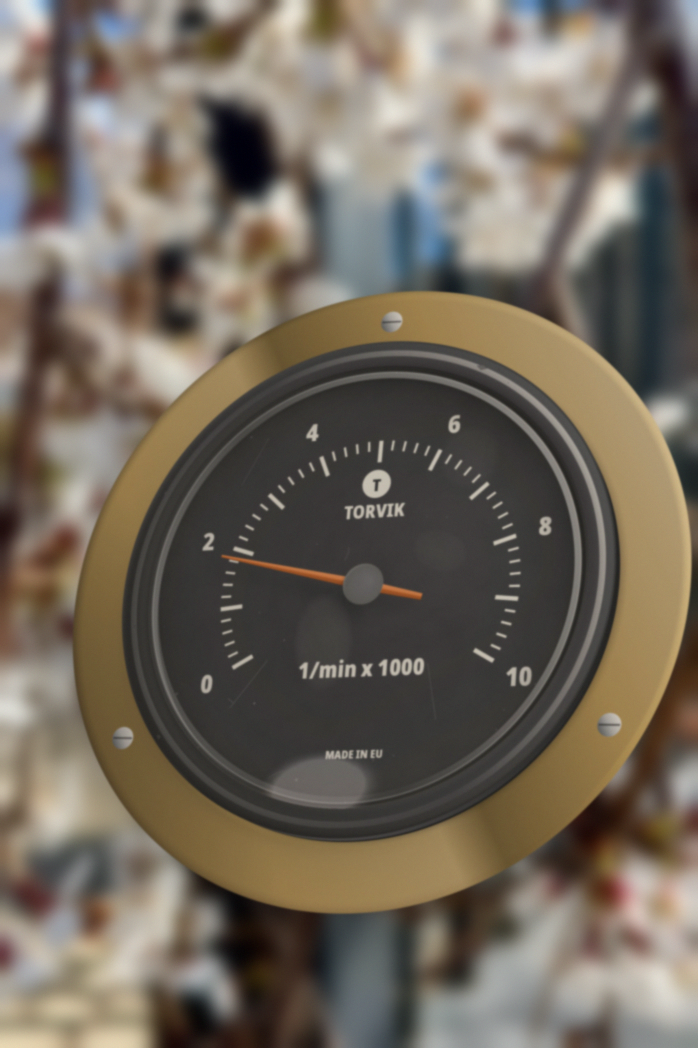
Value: 1800; rpm
